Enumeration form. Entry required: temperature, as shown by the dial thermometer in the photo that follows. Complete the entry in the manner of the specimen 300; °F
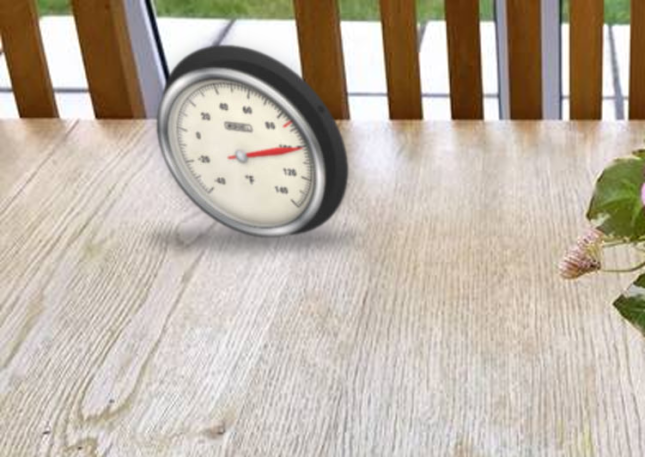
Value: 100; °F
